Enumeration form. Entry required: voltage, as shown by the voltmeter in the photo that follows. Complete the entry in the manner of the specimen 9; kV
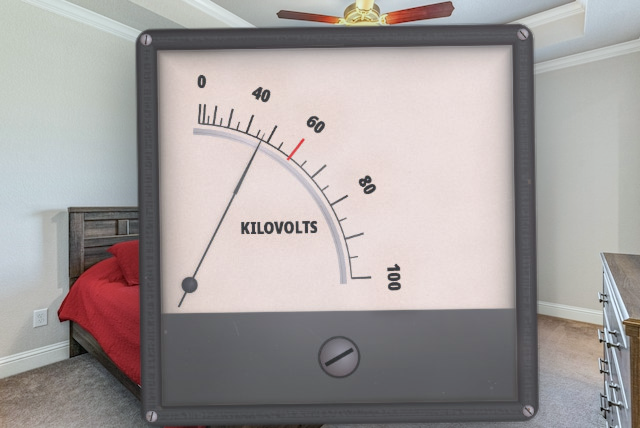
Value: 47.5; kV
